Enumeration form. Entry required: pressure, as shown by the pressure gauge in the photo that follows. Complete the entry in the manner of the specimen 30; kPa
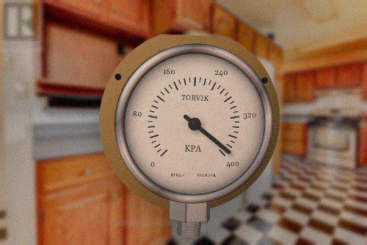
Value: 390; kPa
